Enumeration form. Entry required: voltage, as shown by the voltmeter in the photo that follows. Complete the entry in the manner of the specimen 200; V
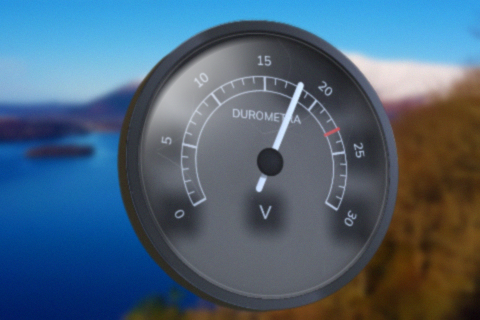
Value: 18; V
